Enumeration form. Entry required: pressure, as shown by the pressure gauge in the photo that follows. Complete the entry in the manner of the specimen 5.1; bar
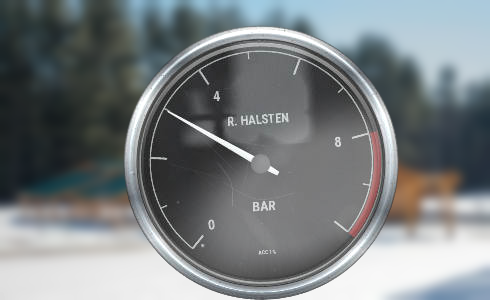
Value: 3; bar
